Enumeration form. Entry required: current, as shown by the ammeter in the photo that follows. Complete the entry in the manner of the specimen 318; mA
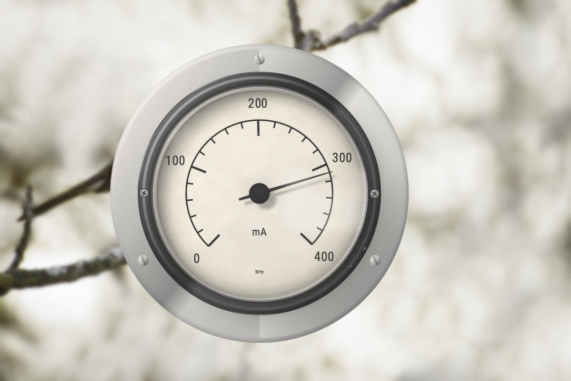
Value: 310; mA
